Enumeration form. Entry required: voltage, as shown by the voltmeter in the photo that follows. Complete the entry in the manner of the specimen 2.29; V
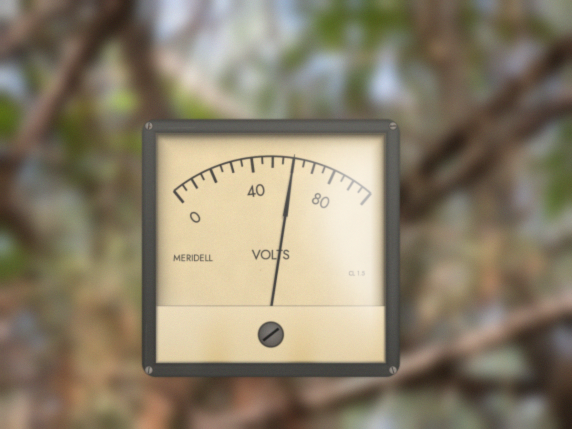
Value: 60; V
